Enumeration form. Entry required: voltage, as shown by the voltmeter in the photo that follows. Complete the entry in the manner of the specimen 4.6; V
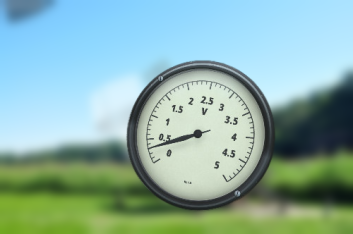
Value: 0.3; V
